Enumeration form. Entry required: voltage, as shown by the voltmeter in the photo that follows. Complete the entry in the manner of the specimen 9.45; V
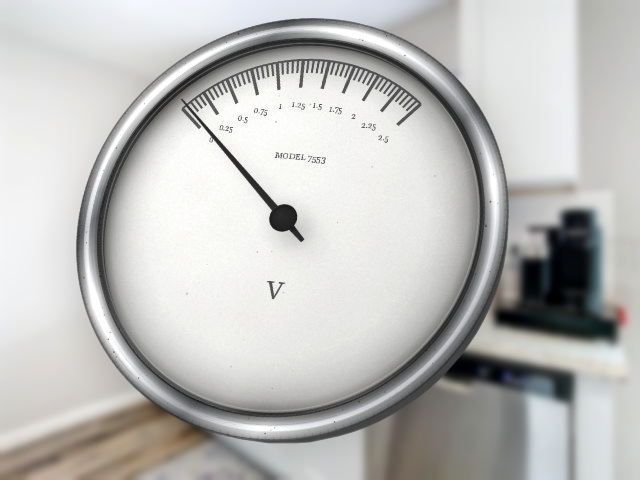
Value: 0.05; V
